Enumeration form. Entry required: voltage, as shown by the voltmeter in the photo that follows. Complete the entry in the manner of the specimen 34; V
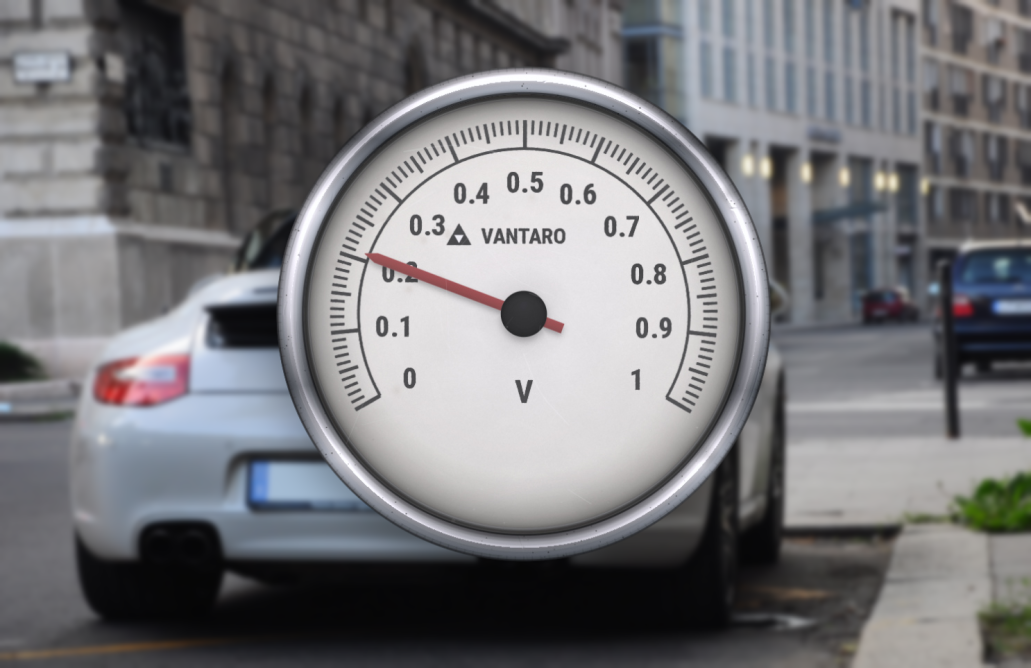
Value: 0.21; V
